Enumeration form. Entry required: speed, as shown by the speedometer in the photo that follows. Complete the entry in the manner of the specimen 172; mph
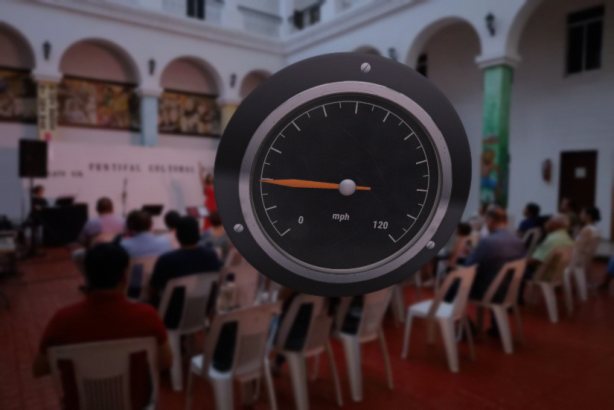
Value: 20; mph
